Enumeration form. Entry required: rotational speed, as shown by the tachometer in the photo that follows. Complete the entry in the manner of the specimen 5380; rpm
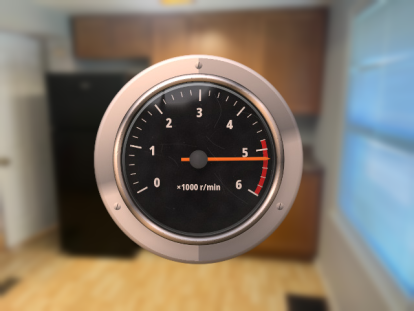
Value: 5200; rpm
